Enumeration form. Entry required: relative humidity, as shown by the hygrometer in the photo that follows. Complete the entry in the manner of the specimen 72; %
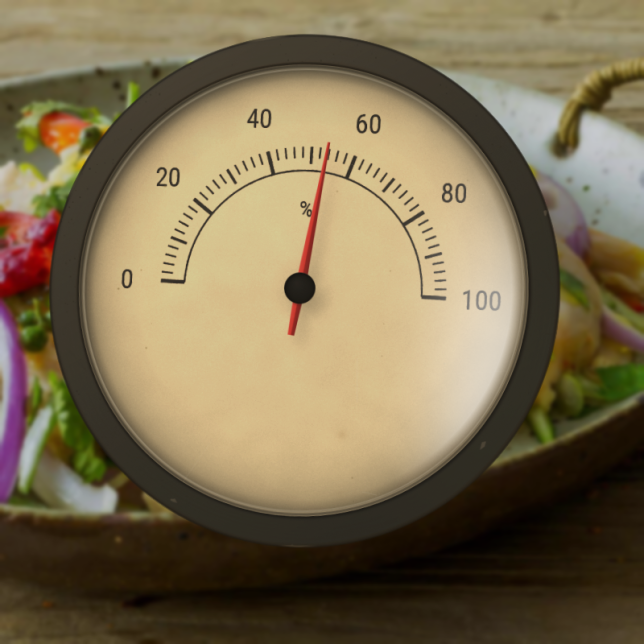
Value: 54; %
